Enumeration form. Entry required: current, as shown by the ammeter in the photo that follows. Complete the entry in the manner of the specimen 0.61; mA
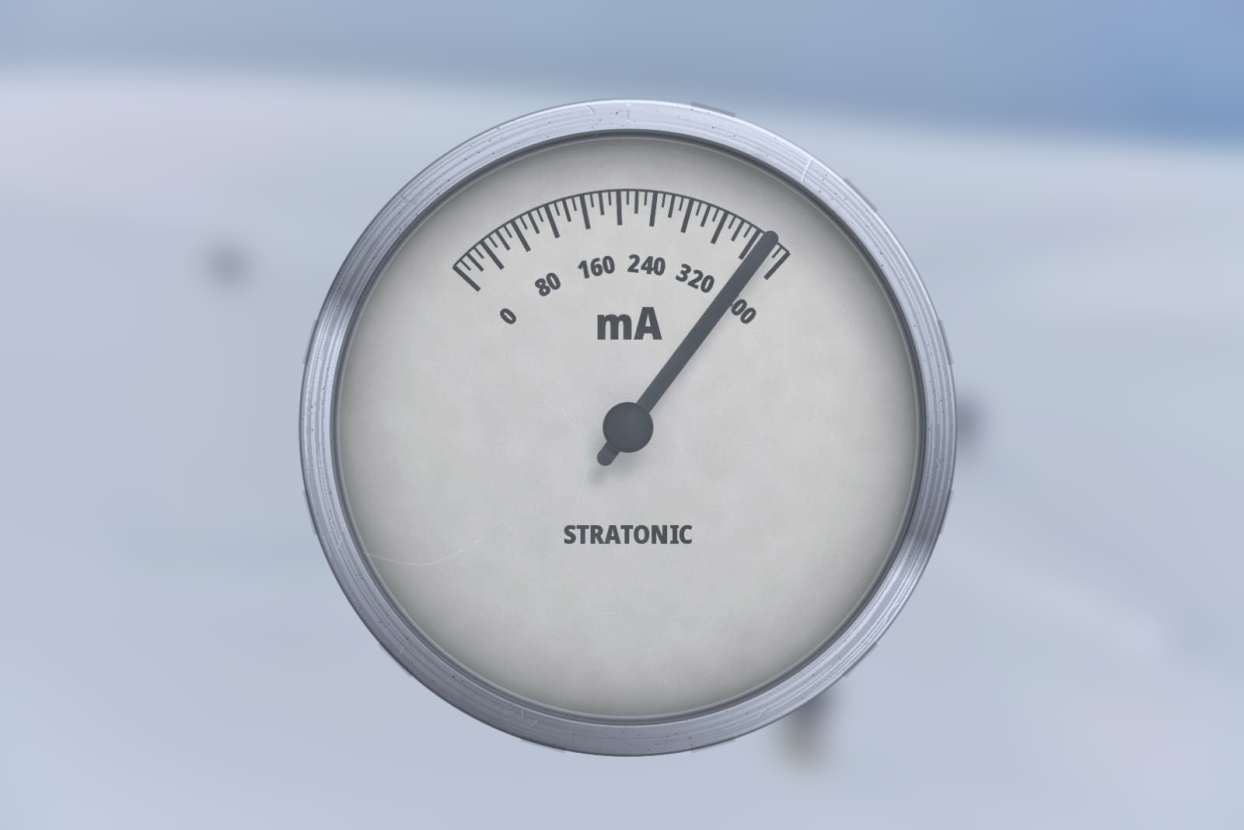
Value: 375; mA
